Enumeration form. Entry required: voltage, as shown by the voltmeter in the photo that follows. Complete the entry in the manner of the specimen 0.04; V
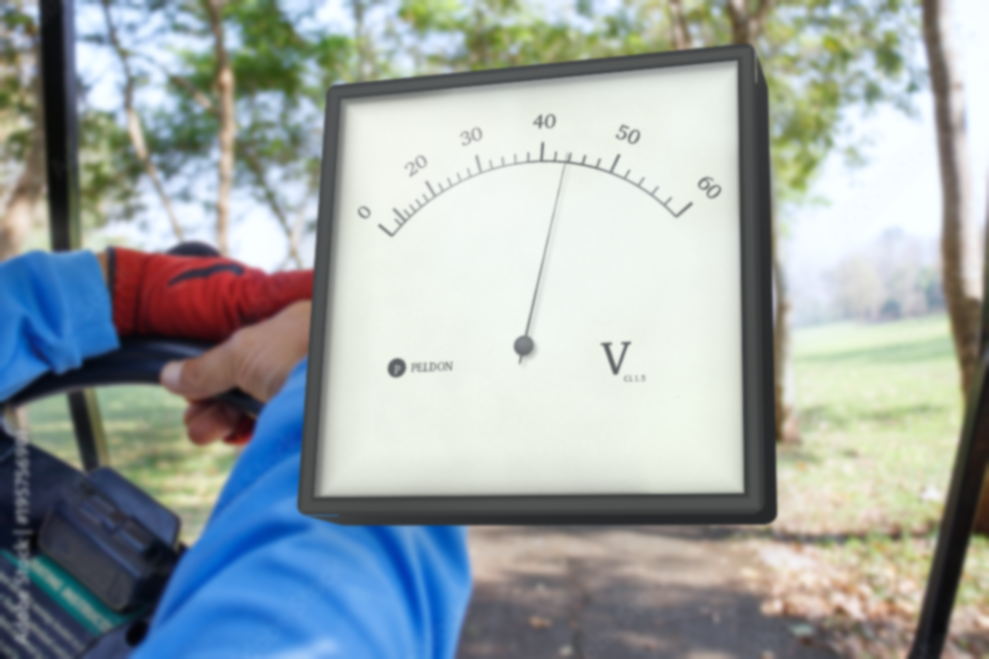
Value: 44; V
